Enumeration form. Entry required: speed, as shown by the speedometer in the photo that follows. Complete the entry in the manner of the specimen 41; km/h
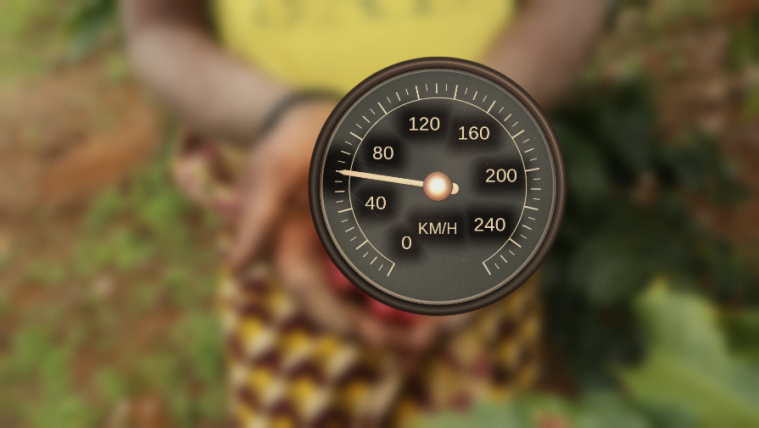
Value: 60; km/h
